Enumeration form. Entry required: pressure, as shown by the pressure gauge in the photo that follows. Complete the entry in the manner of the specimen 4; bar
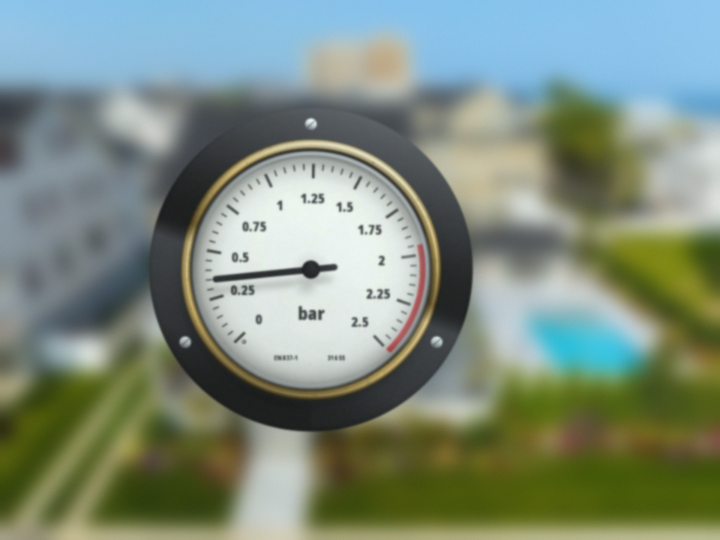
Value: 0.35; bar
